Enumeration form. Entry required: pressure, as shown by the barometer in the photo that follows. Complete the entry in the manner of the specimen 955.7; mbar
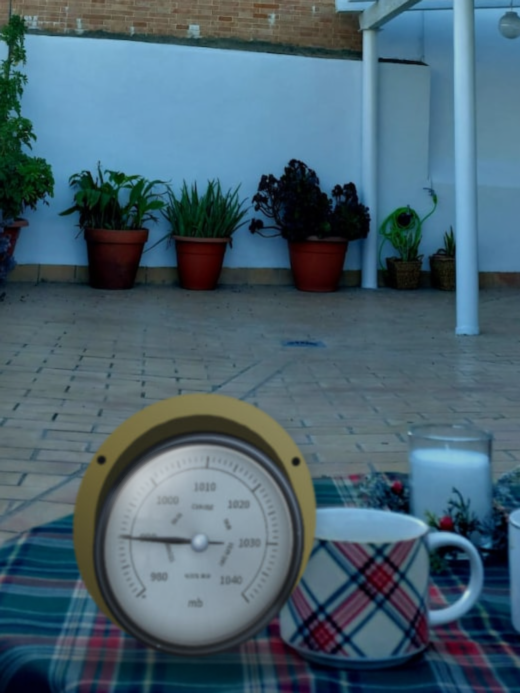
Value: 990; mbar
